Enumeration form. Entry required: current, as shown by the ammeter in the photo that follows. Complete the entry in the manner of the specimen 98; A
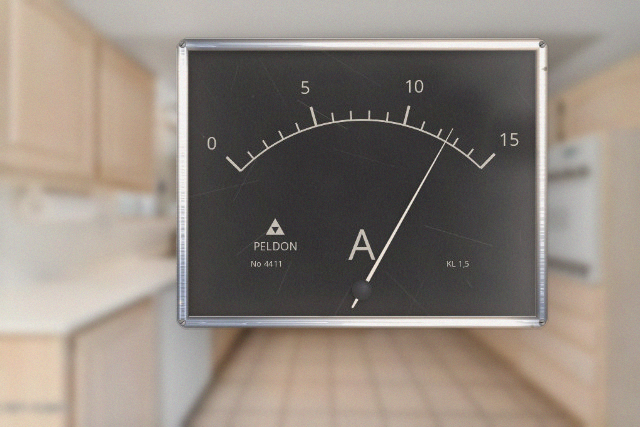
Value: 12.5; A
